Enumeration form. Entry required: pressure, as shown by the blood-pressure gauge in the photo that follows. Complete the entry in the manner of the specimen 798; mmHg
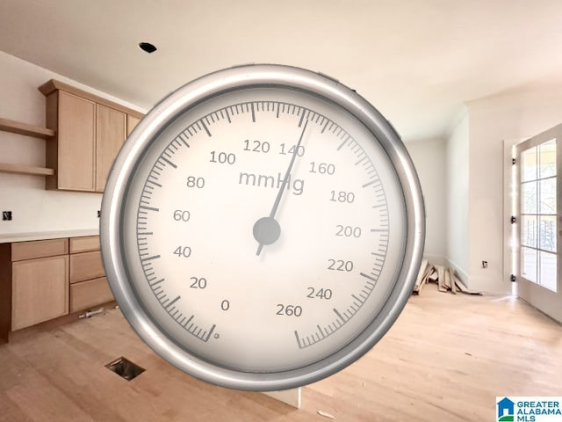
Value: 142; mmHg
